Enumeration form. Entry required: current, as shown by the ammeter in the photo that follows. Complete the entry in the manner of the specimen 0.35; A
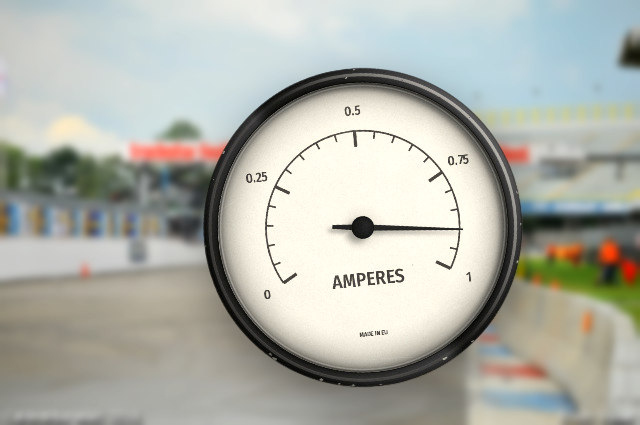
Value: 0.9; A
